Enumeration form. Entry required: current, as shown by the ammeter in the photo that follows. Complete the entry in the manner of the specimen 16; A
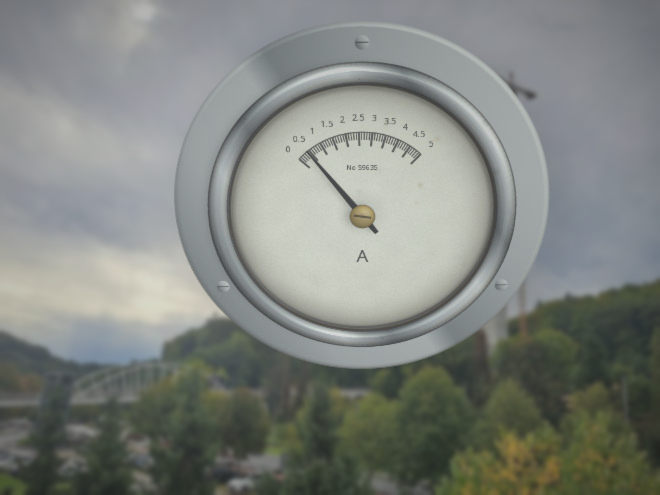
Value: 0.5; A
